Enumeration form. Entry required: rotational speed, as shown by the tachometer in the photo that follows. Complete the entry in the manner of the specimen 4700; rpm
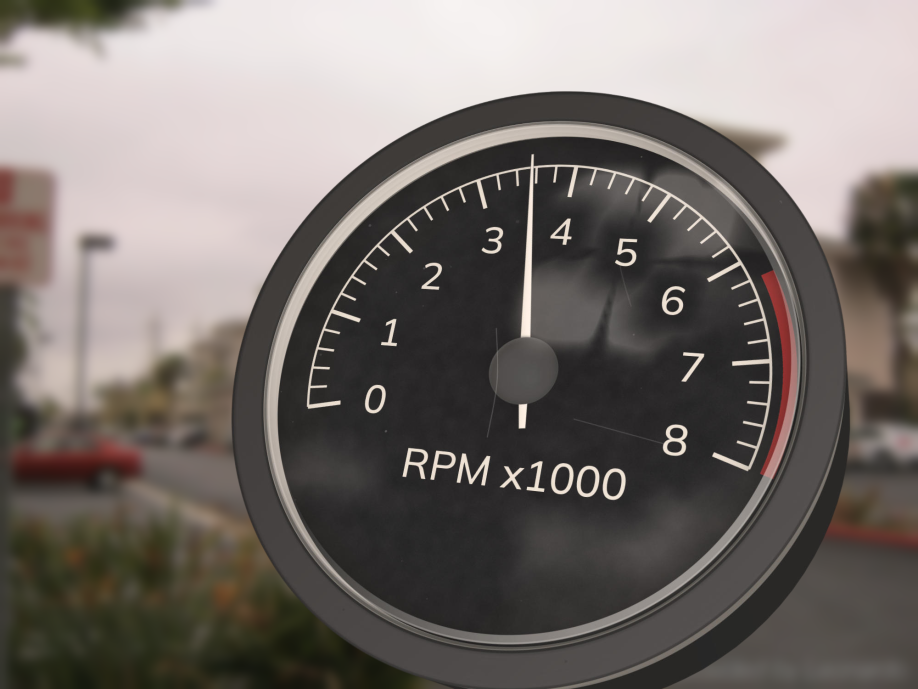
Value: 3600; rpm
